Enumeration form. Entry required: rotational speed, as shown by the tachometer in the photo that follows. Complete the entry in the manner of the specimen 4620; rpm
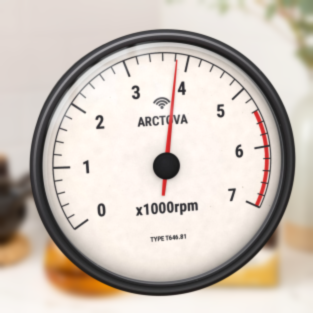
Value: 3800; rpm
